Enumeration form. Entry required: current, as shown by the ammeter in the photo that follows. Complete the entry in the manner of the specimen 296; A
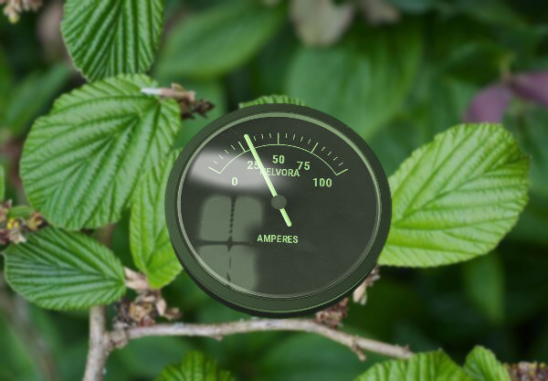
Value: 30; A
